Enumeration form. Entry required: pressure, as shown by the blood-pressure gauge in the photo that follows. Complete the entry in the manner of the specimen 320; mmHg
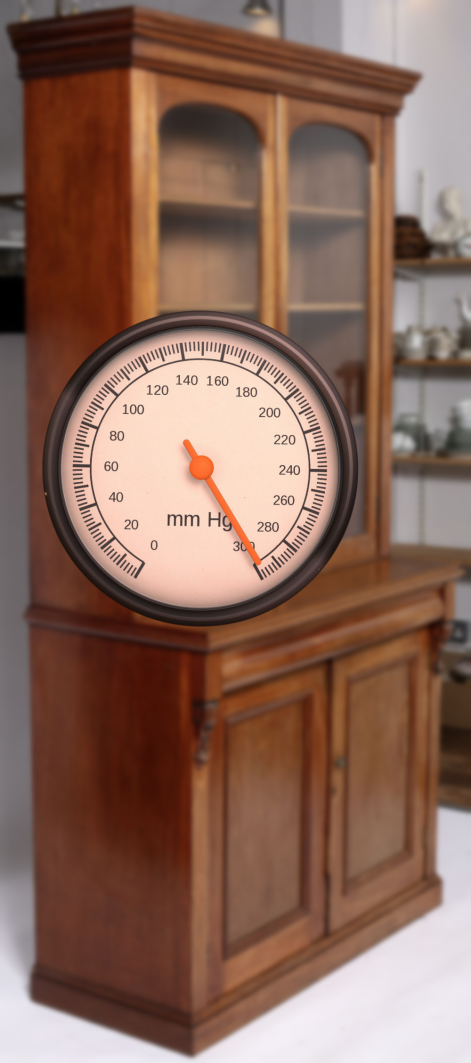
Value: 298; mmHg
